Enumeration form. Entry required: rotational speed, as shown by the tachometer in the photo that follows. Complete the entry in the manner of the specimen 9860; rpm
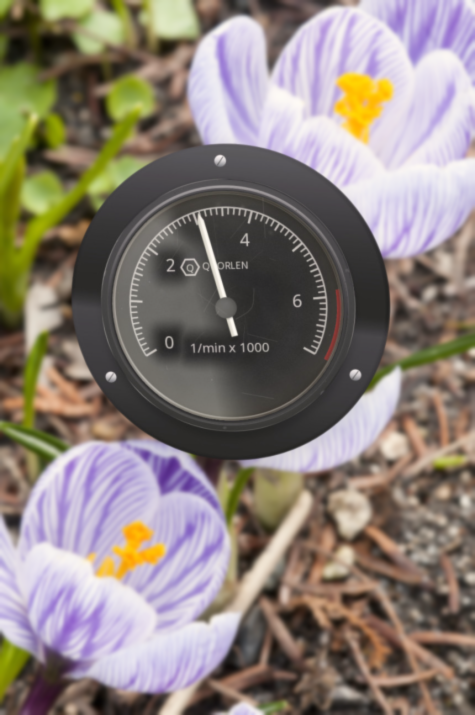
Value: 3100; rpm
